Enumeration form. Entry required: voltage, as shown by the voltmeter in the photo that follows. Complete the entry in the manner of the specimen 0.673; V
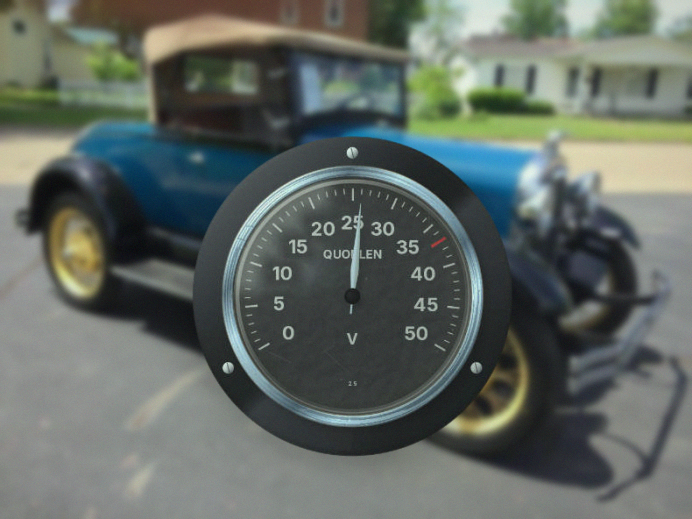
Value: 26; V
